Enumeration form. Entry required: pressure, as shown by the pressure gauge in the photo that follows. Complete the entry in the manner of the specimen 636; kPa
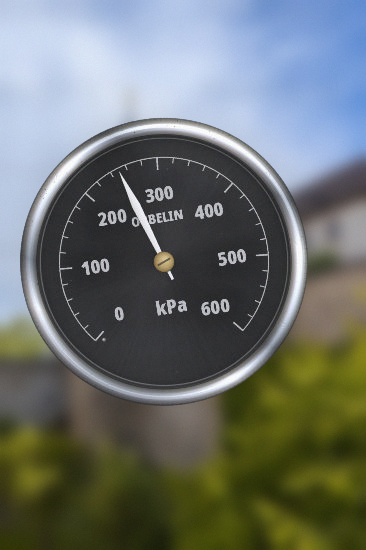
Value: 250; kPa
